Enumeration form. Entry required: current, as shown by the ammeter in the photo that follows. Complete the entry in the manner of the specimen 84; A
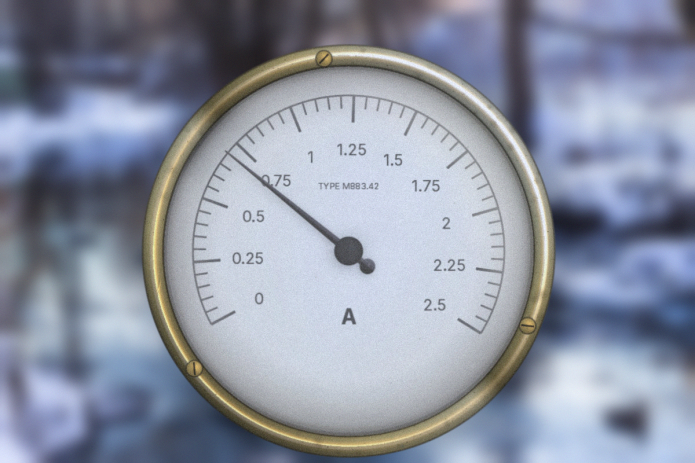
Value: 0.7; A
